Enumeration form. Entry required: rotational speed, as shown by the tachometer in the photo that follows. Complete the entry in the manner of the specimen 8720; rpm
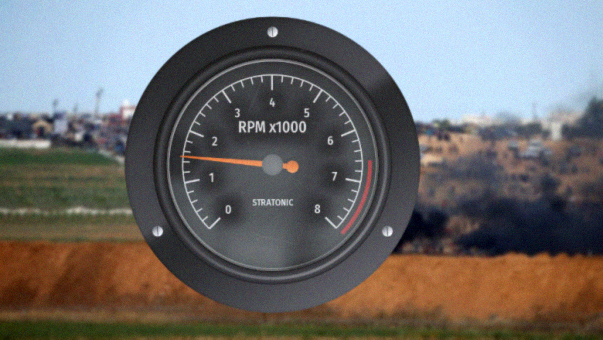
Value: 1500; rpm
